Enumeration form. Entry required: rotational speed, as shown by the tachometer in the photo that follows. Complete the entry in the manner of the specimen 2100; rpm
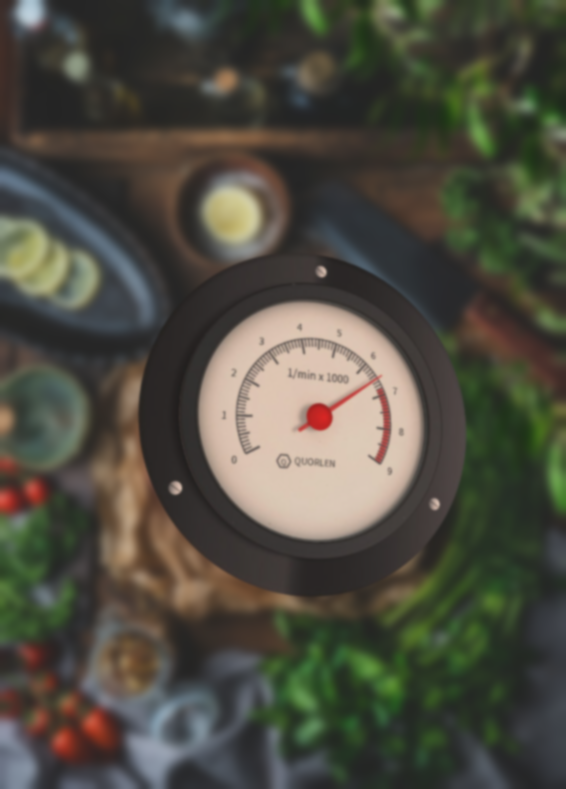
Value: 6500; rpm
